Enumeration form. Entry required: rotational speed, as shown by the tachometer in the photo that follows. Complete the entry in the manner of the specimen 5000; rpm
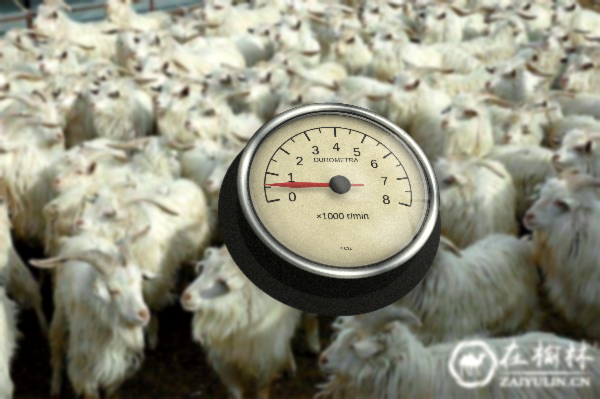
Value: 500; rpm
